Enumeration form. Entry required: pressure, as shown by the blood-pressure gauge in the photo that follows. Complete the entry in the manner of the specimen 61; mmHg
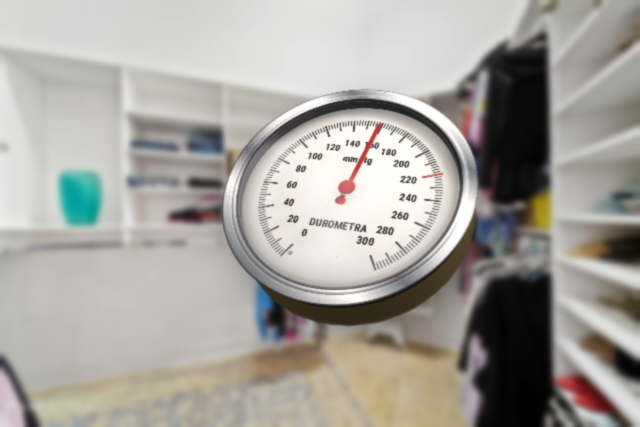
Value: 160; mmHg
